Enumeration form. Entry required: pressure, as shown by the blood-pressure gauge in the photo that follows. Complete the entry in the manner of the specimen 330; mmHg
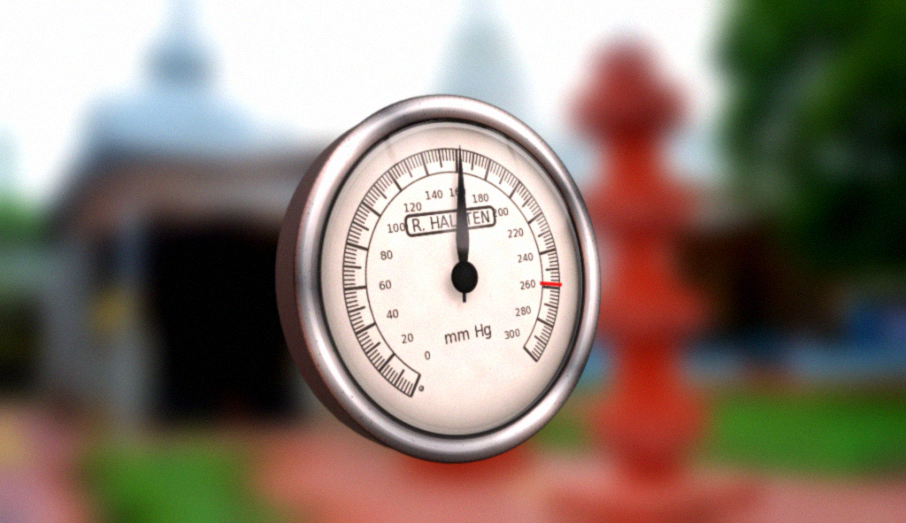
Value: 160; mmHg
